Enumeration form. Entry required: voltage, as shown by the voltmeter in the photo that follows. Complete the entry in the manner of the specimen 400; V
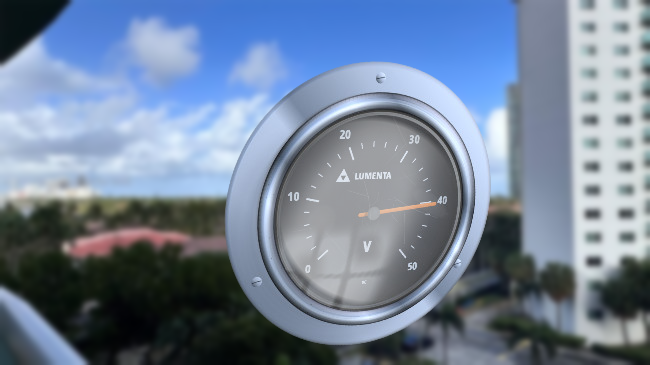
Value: 40; V
